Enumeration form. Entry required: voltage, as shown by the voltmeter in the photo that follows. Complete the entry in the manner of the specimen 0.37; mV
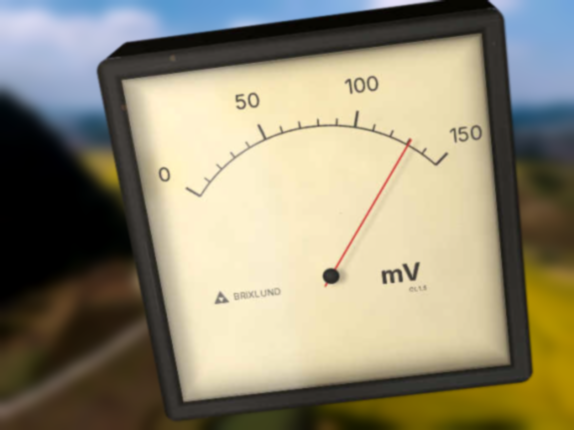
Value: 130; mV
